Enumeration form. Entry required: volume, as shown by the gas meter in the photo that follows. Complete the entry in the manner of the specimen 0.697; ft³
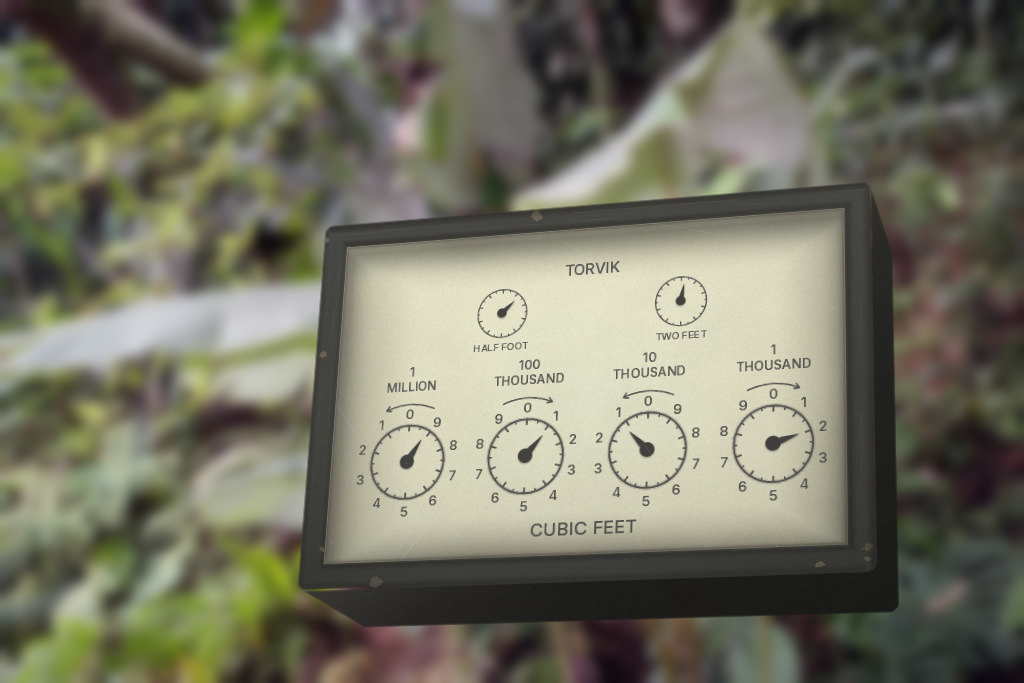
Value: 911200; ft³
